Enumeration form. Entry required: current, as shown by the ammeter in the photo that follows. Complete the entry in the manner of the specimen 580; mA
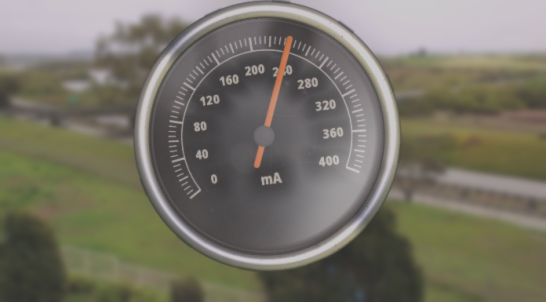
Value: 240; mA
